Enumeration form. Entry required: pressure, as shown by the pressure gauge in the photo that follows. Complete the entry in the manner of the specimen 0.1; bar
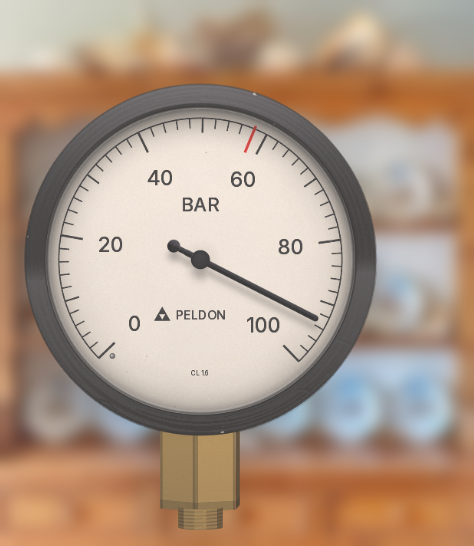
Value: 93; bar
